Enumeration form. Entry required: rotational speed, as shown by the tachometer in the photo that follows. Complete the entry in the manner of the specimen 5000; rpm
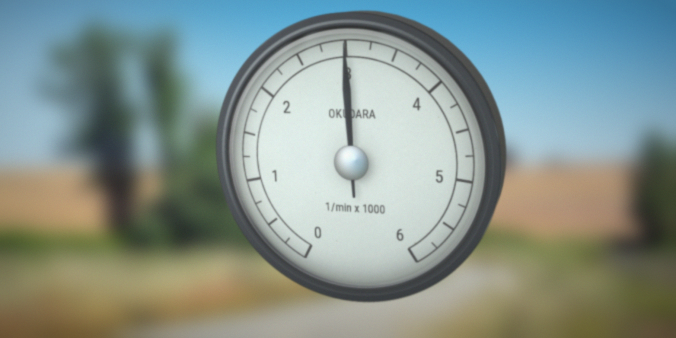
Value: 3000; rpm
